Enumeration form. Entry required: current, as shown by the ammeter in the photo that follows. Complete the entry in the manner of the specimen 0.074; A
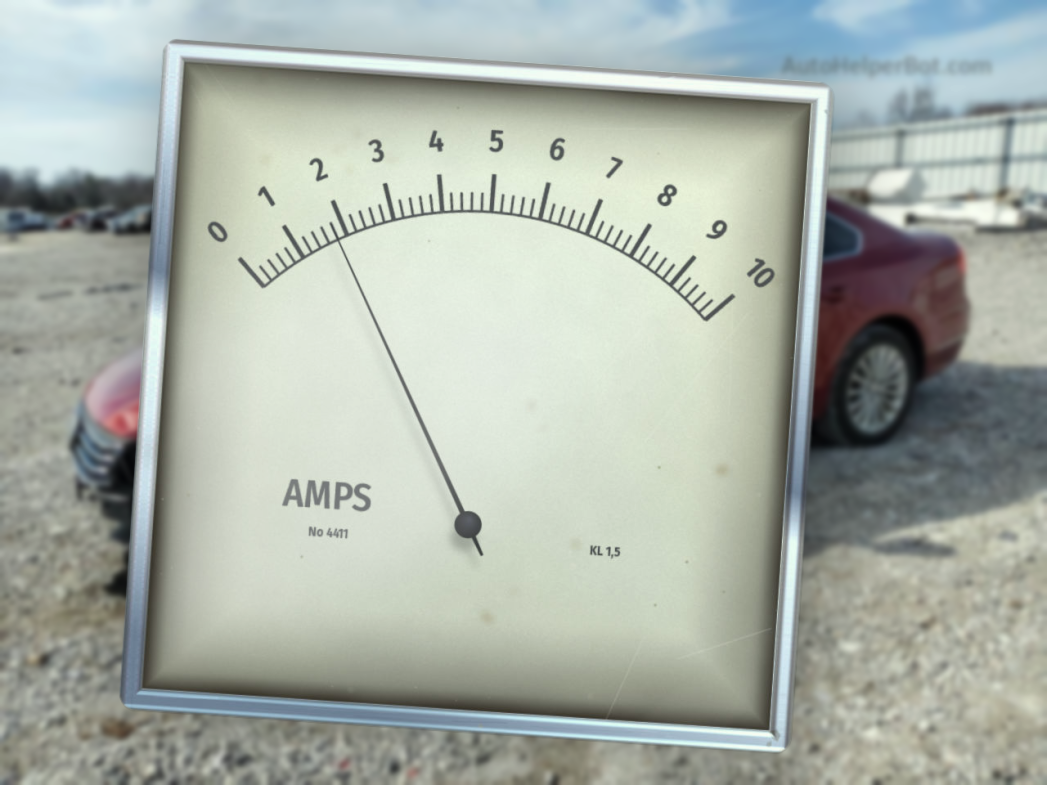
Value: 1.8; A
